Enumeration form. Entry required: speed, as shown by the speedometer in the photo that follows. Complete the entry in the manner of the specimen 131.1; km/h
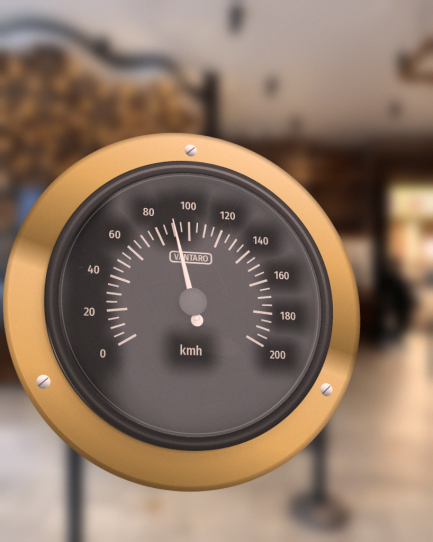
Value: 90; km/h
